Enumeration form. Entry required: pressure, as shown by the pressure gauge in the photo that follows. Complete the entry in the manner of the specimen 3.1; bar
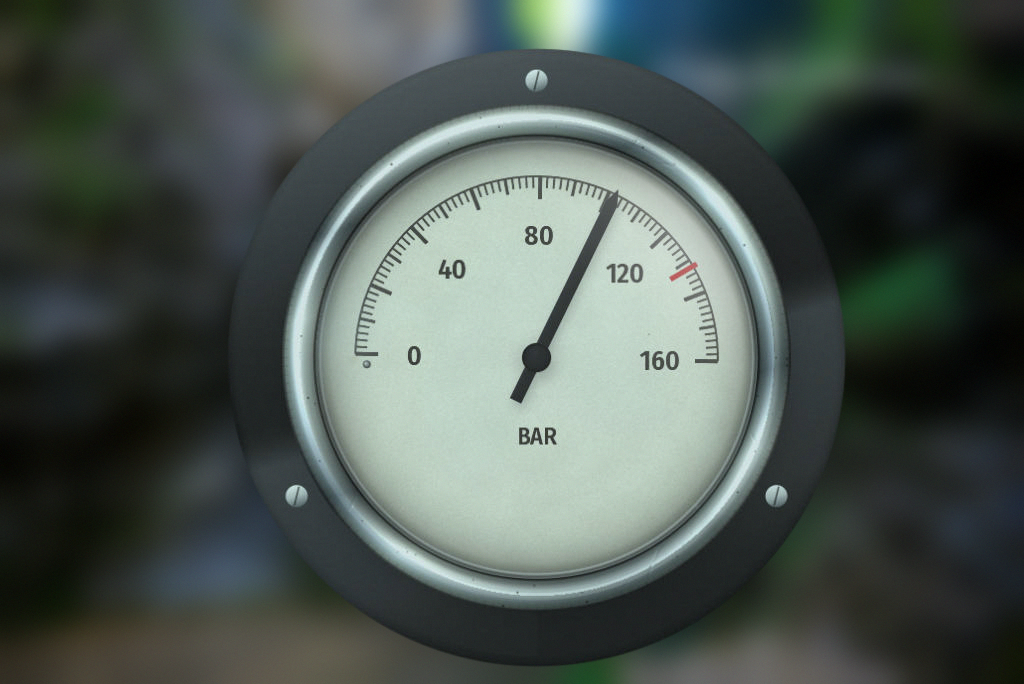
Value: 102; bar
